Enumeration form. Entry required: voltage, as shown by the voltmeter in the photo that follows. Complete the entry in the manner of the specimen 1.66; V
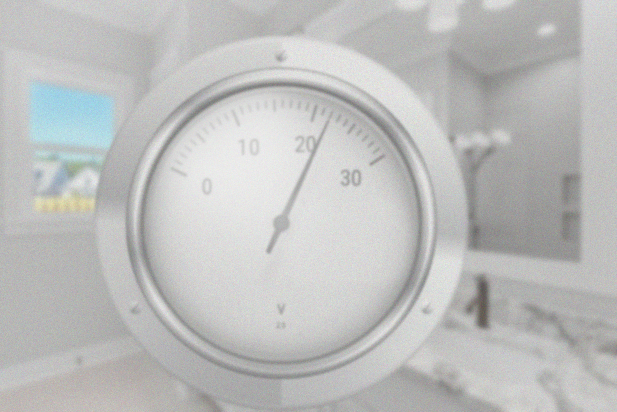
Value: 22; V
